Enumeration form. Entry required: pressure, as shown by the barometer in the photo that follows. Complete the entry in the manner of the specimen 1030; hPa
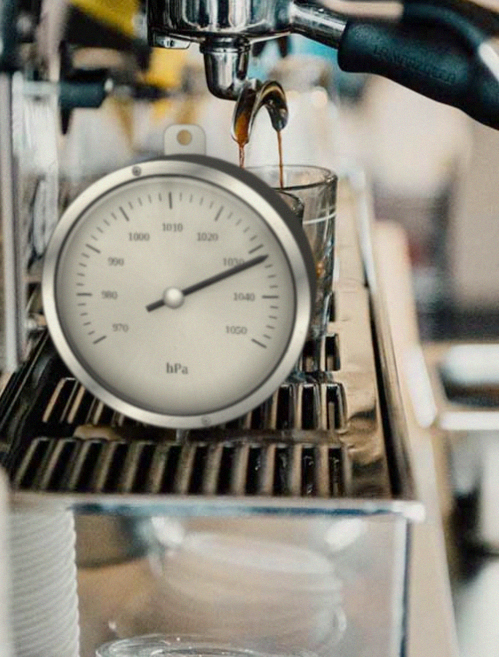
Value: 1032; hPa
